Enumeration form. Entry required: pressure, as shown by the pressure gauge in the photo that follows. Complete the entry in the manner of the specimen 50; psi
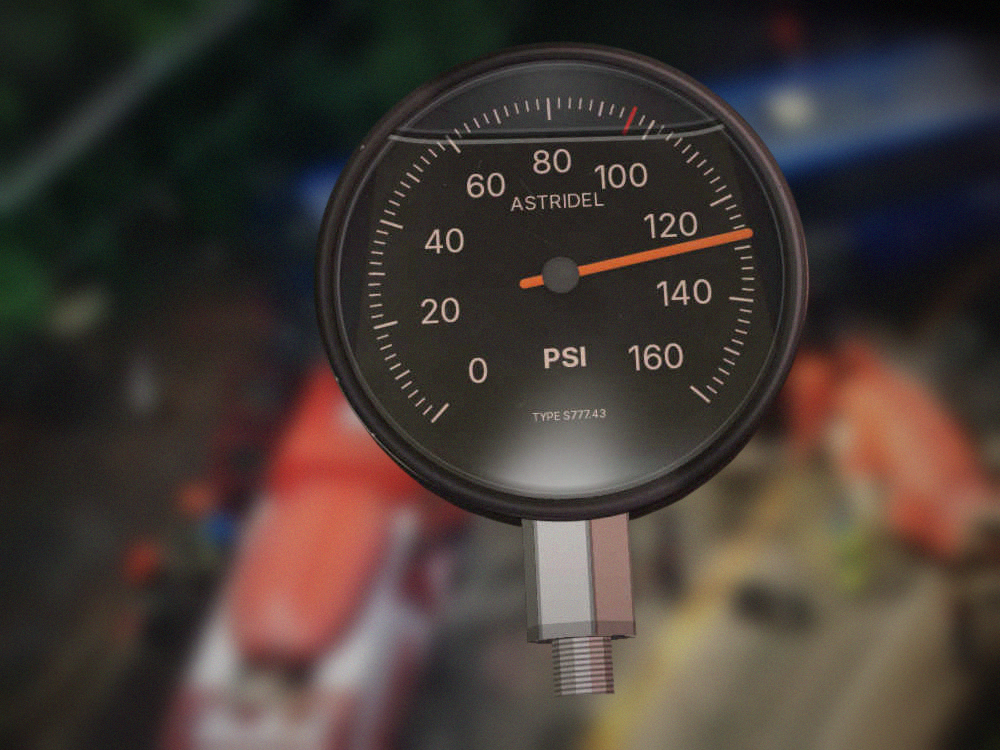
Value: 128; psi
